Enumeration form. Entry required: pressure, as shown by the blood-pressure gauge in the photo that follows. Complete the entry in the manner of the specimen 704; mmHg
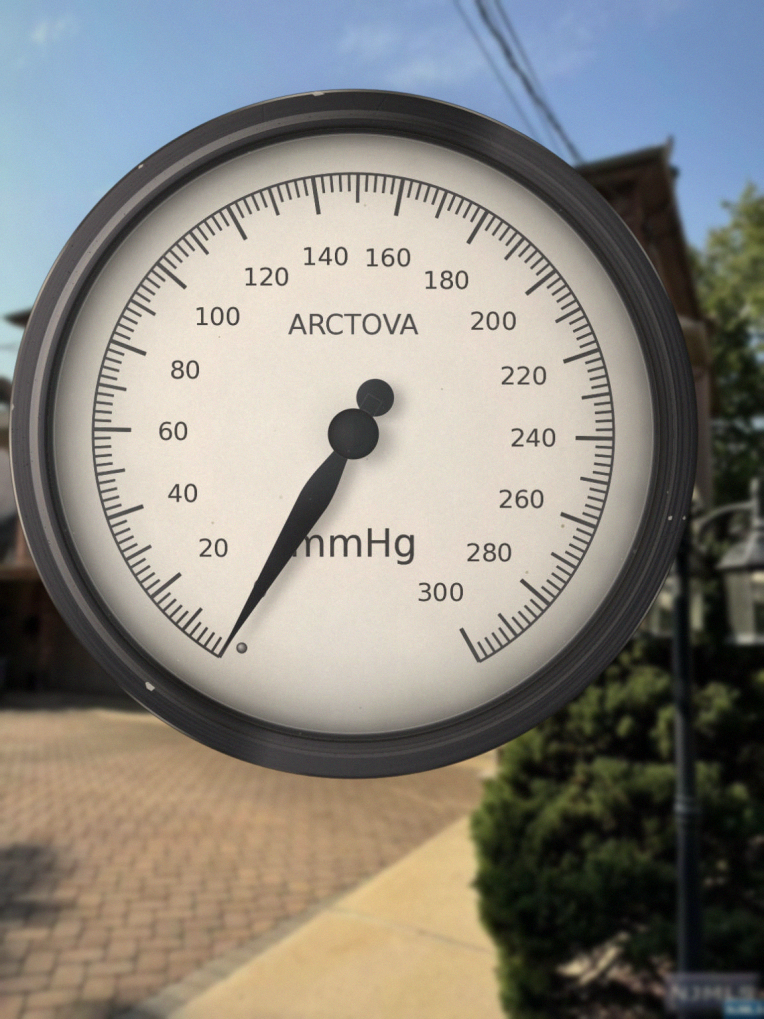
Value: 0; mmHg
